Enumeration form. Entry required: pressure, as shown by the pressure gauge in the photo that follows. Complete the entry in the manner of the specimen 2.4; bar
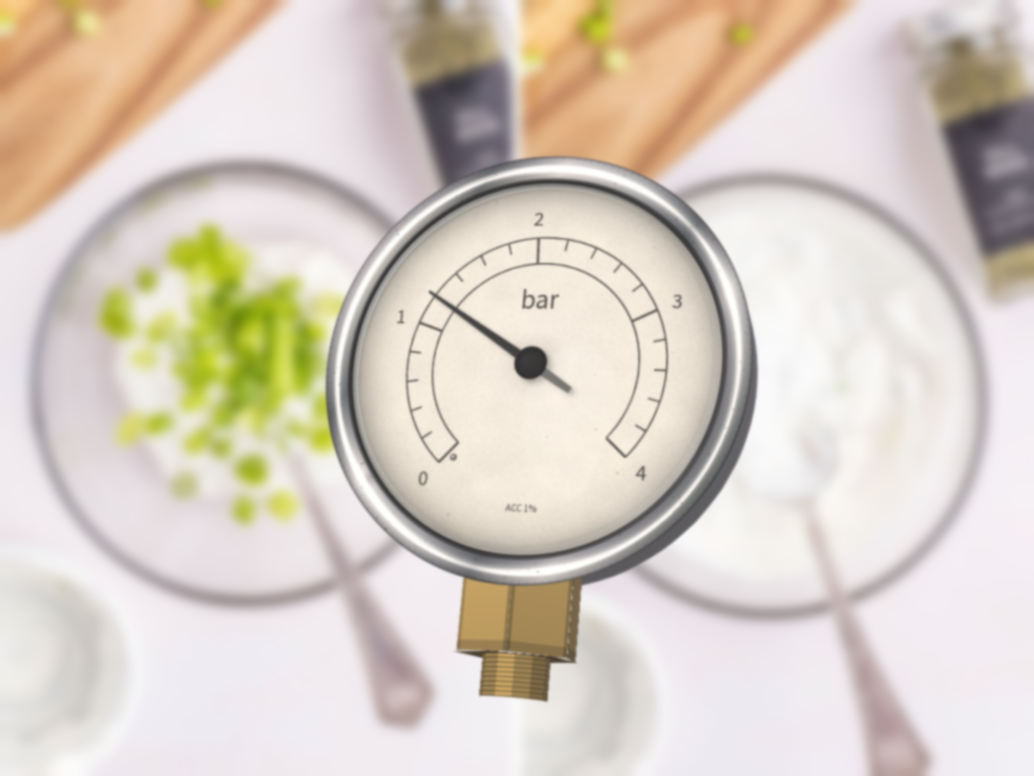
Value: 1.2; bar
